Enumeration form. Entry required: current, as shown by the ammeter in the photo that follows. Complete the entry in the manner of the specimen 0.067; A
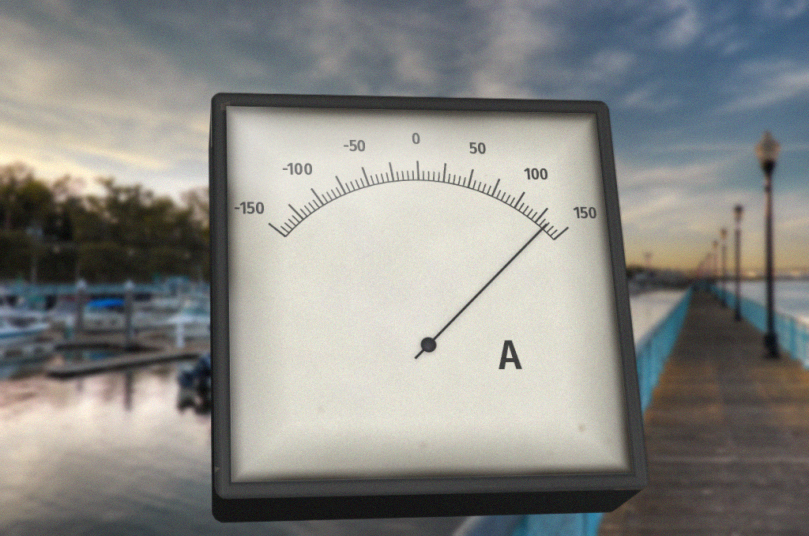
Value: 135; A
